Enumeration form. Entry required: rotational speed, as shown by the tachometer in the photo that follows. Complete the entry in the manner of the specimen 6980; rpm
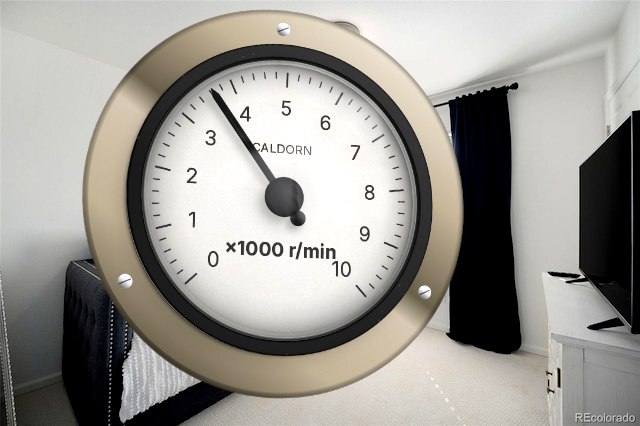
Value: 3600; rpm
